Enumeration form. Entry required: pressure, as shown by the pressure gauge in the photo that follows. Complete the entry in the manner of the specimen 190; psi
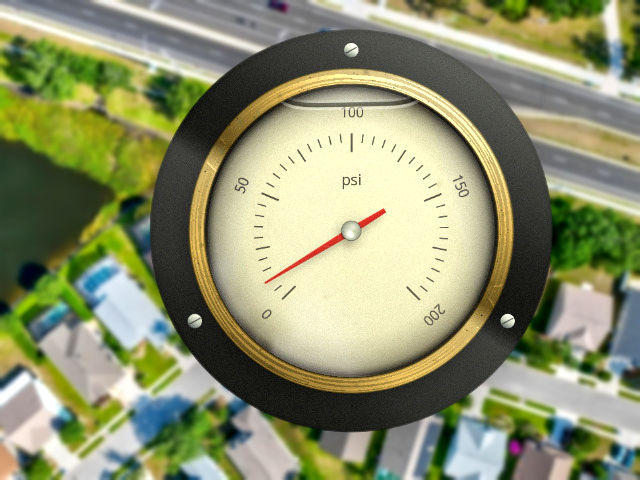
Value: 10; psi
